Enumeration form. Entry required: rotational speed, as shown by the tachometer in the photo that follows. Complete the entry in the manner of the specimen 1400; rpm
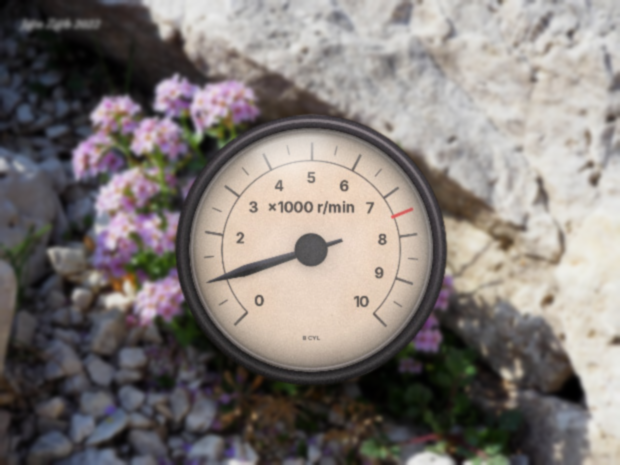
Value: 1000; rpm
